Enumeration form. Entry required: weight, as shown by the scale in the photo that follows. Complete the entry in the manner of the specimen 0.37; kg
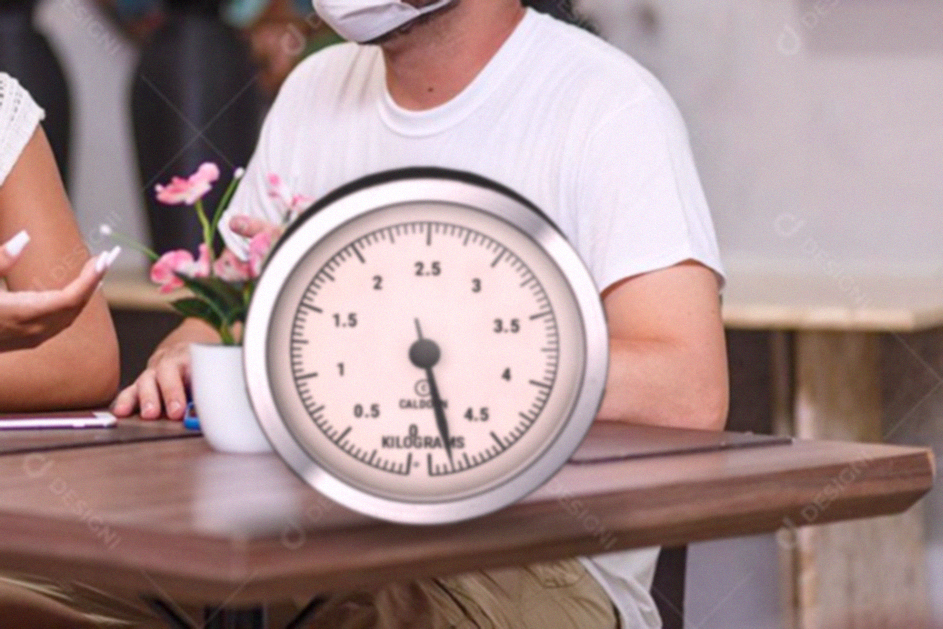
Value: 4.85; kg
